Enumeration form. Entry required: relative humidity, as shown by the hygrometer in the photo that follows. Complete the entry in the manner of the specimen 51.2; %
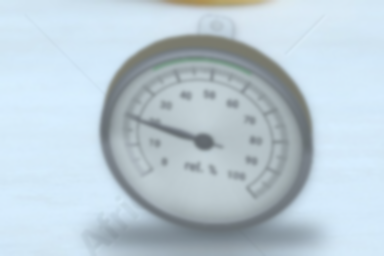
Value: 20; %
